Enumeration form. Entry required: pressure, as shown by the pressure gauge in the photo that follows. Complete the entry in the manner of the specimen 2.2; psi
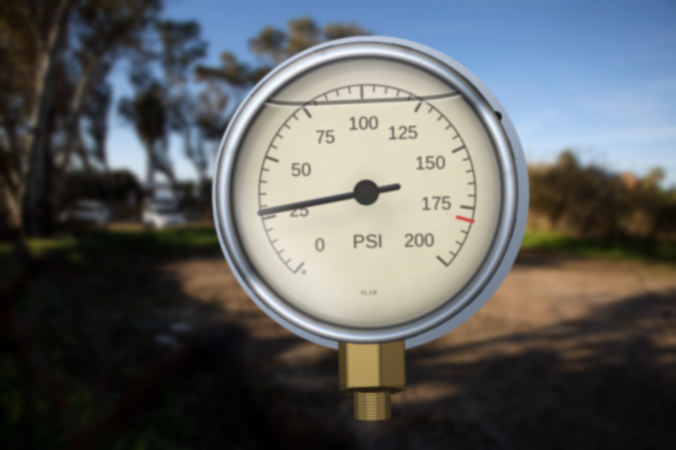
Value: 27.5; psi
